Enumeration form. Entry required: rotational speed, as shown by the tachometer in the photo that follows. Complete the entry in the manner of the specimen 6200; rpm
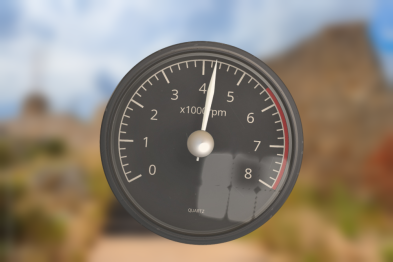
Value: 4300; rpm
